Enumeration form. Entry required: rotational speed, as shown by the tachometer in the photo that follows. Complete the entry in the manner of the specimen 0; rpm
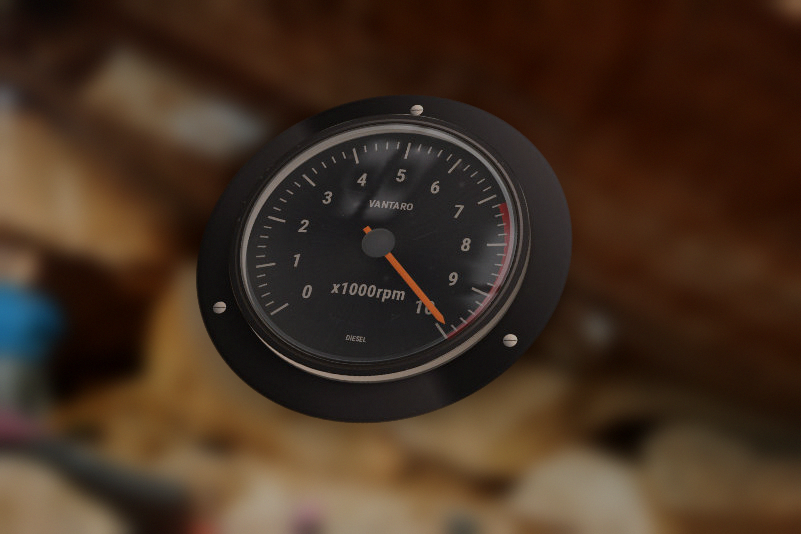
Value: 9900; rpm
